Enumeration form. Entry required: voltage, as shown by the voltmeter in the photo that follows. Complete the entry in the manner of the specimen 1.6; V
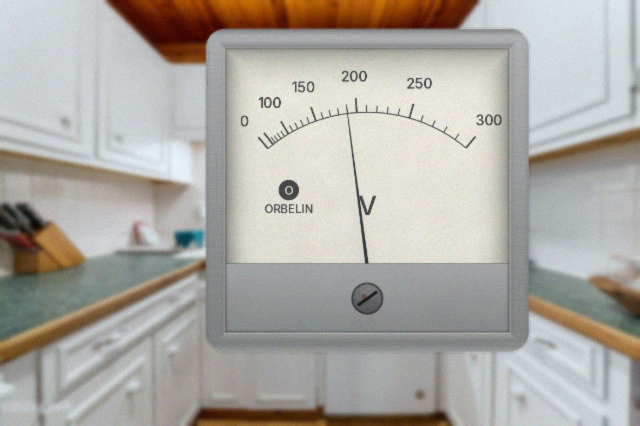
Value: 190; V
